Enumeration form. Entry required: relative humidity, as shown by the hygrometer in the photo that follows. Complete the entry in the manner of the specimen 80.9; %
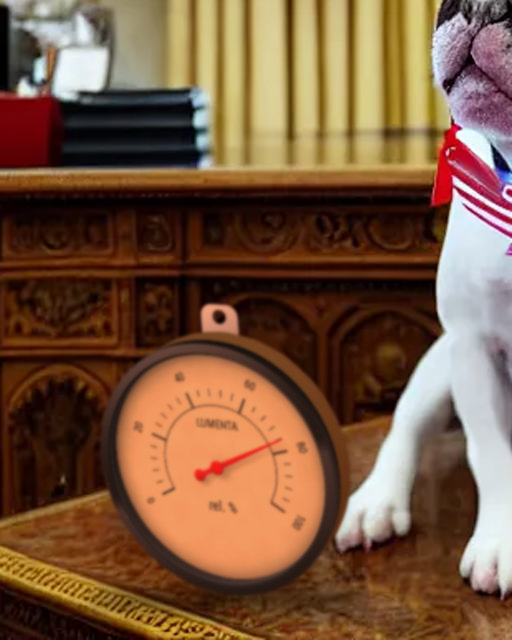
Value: 76; %
